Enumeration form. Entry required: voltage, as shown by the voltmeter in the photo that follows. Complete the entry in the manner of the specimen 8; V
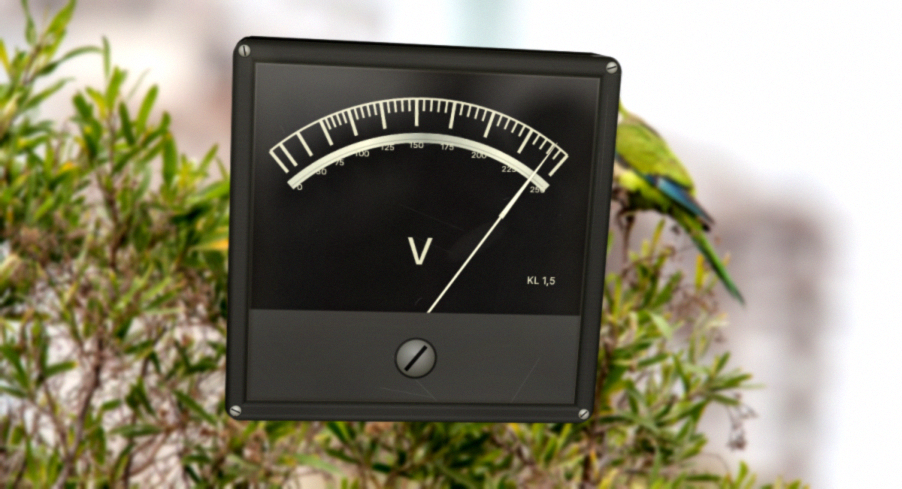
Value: 240; V
